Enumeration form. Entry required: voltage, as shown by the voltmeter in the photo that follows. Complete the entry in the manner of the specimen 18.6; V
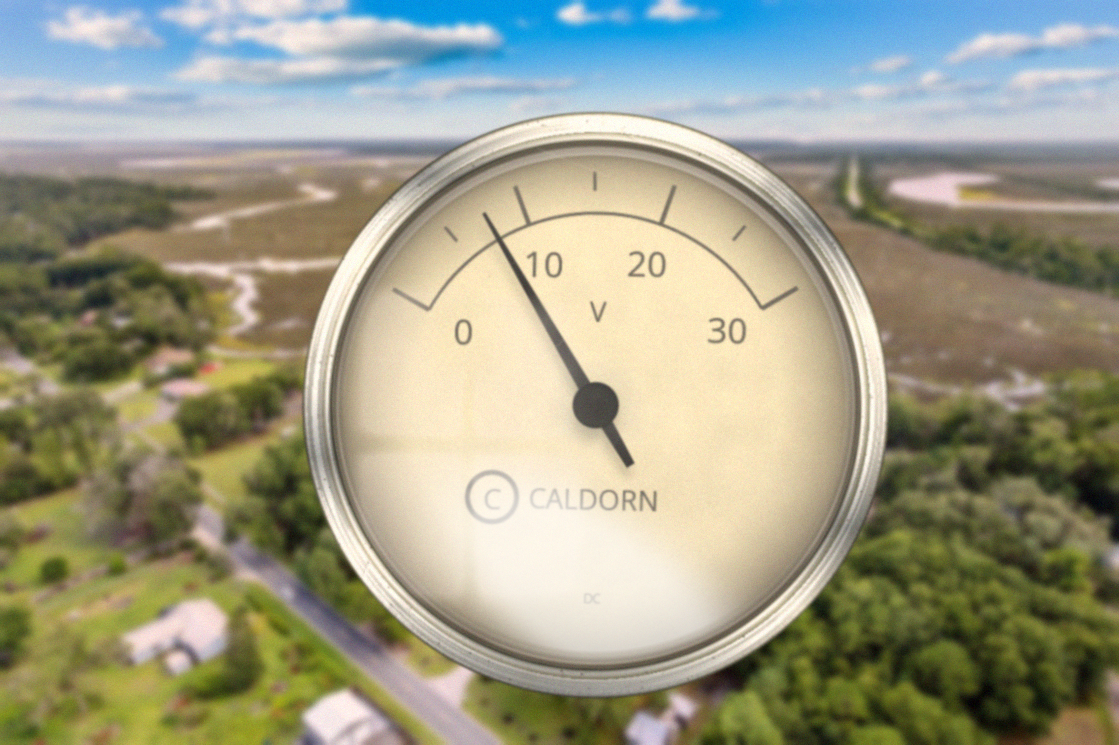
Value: 7.5; V
